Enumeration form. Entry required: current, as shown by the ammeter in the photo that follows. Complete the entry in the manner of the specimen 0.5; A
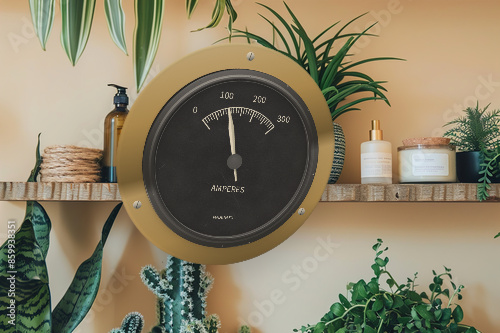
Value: 100; A
